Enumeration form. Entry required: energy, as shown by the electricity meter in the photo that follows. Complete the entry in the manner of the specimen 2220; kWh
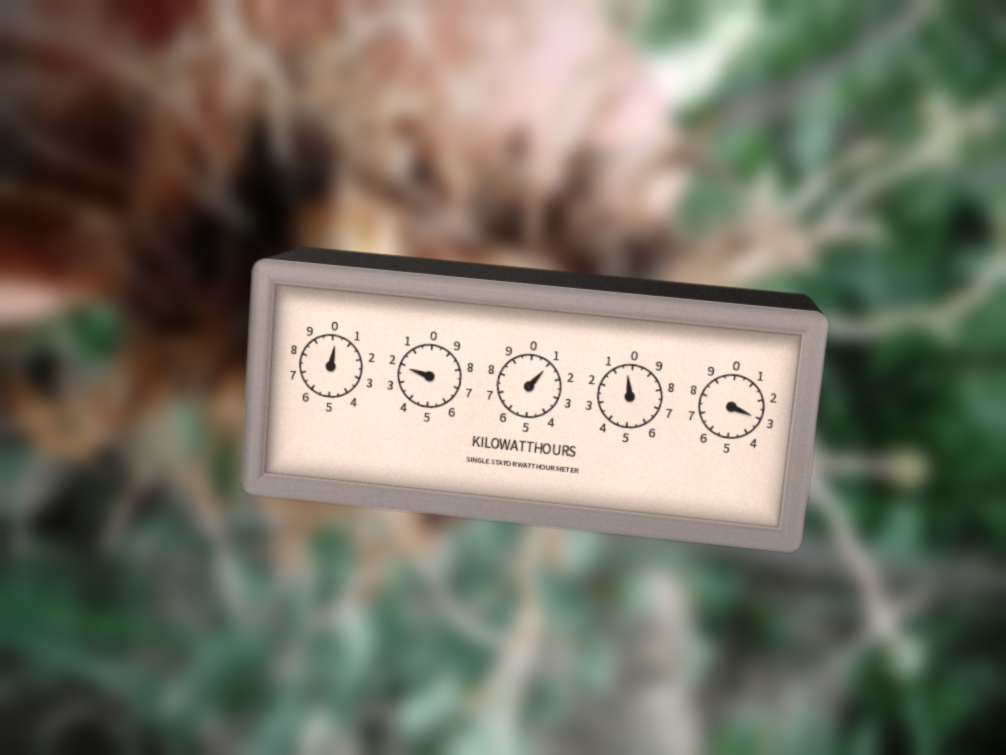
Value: 2103; kWh
